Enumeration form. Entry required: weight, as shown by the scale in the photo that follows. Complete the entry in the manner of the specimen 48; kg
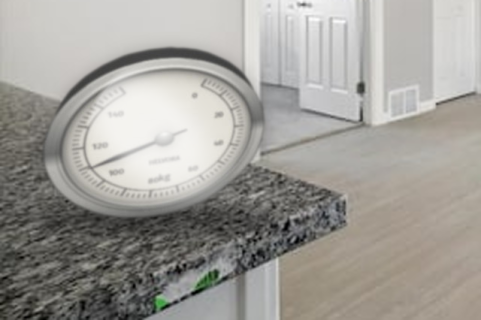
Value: 110; kg
